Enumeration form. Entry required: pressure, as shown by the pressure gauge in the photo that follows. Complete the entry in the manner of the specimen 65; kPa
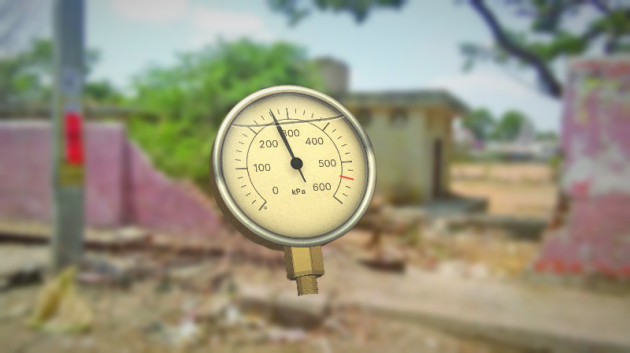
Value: 260; kPa
